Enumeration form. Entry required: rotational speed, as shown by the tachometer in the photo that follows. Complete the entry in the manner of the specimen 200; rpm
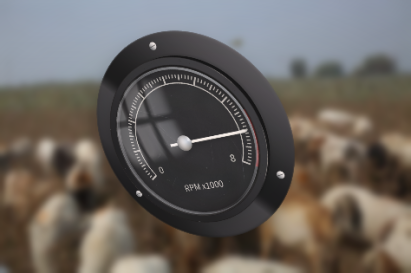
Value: 7000; rpm
